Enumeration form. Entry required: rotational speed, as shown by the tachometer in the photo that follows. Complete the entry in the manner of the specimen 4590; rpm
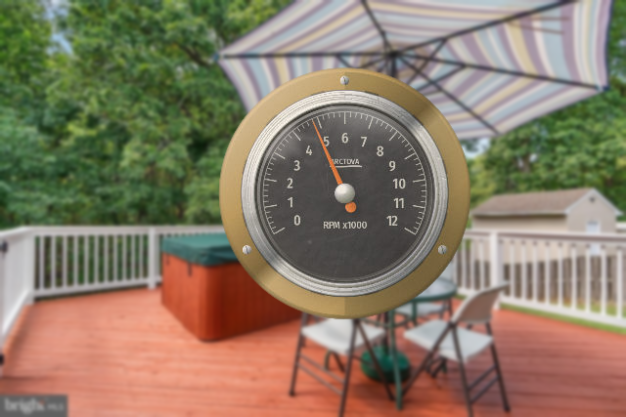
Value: 4800; rpm
